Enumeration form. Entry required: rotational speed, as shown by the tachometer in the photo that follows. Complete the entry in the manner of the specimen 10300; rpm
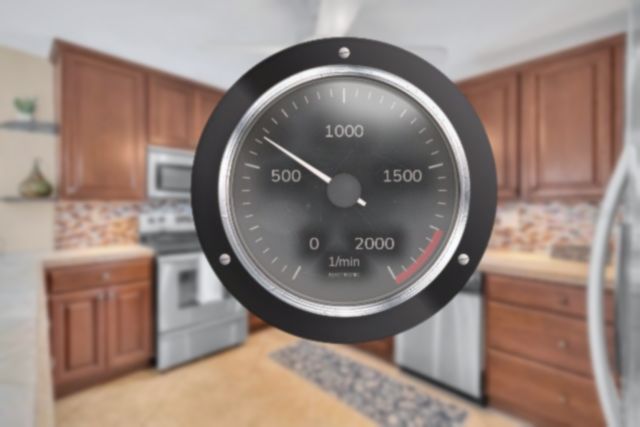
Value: 625; rpm
